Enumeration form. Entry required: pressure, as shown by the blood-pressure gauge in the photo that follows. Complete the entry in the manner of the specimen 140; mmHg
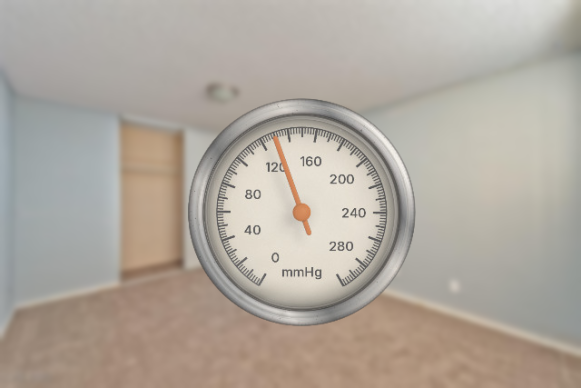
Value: 130; mmHg
